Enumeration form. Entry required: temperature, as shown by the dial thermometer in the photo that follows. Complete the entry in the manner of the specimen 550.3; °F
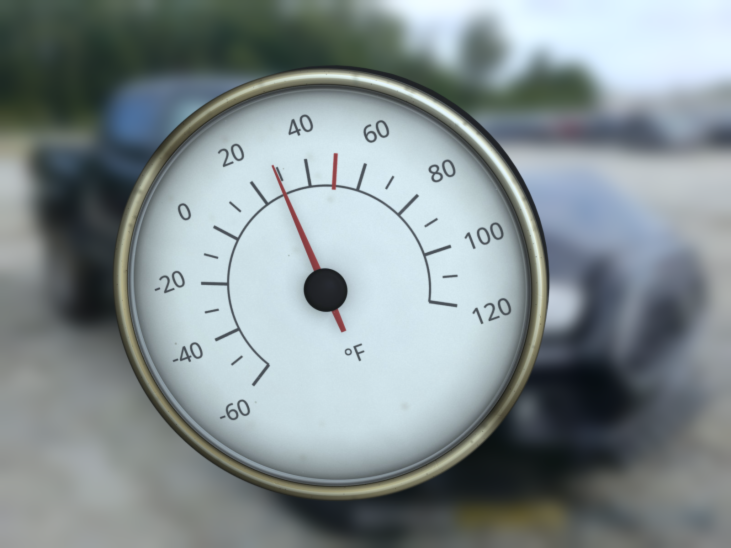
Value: 30; °F
